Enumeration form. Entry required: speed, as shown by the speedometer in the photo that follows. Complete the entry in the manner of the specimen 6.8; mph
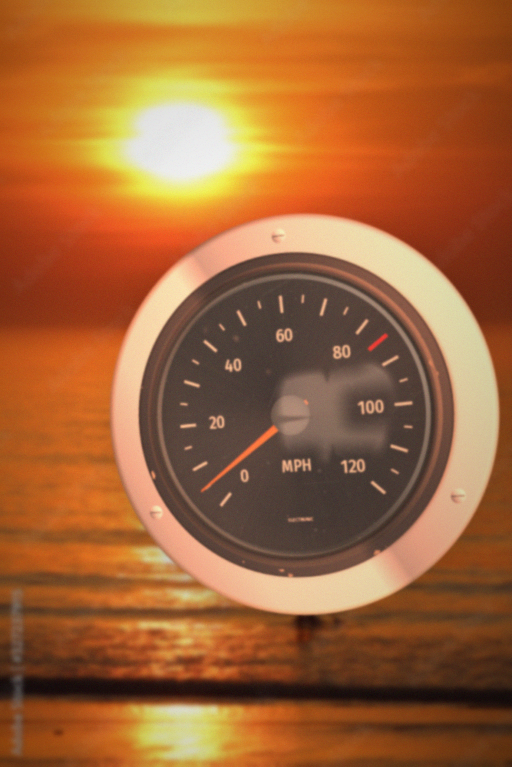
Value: 5; mph
